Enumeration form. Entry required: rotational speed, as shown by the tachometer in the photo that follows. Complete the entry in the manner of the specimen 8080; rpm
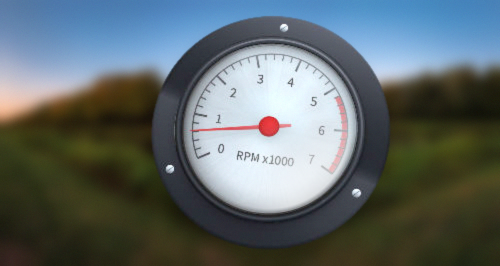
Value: 600; rpm
